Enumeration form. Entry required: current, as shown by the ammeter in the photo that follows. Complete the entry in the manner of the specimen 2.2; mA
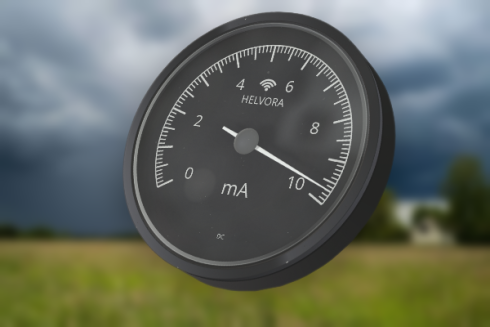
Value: 9.7; mA
